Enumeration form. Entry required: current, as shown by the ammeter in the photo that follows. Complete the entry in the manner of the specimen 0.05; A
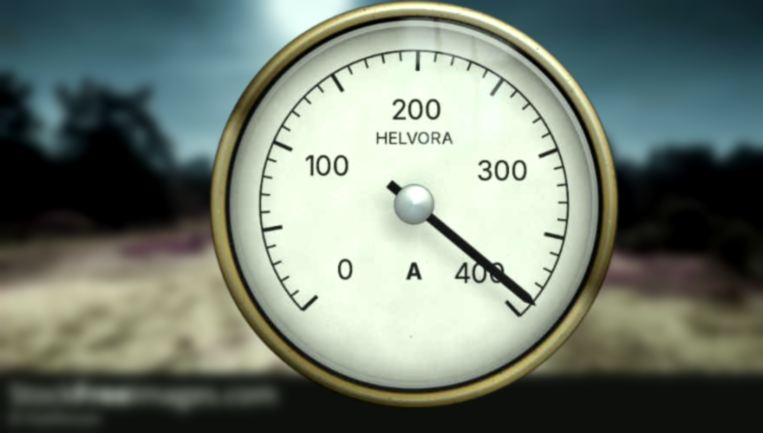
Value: 390; A
